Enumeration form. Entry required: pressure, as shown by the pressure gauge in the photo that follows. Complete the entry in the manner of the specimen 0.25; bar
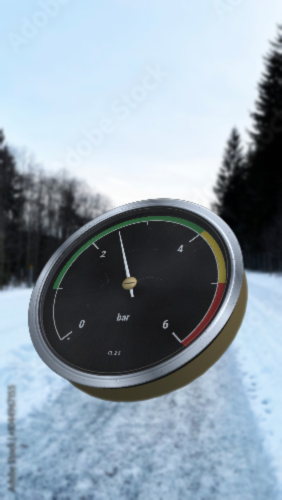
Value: 2.5; bar
